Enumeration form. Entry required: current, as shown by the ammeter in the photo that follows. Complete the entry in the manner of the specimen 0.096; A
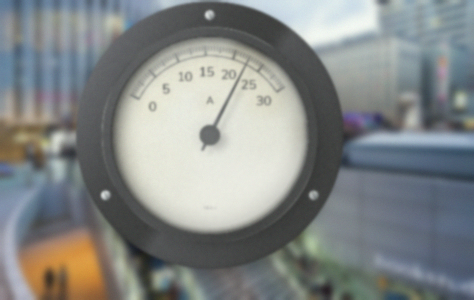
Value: 22.5; A
